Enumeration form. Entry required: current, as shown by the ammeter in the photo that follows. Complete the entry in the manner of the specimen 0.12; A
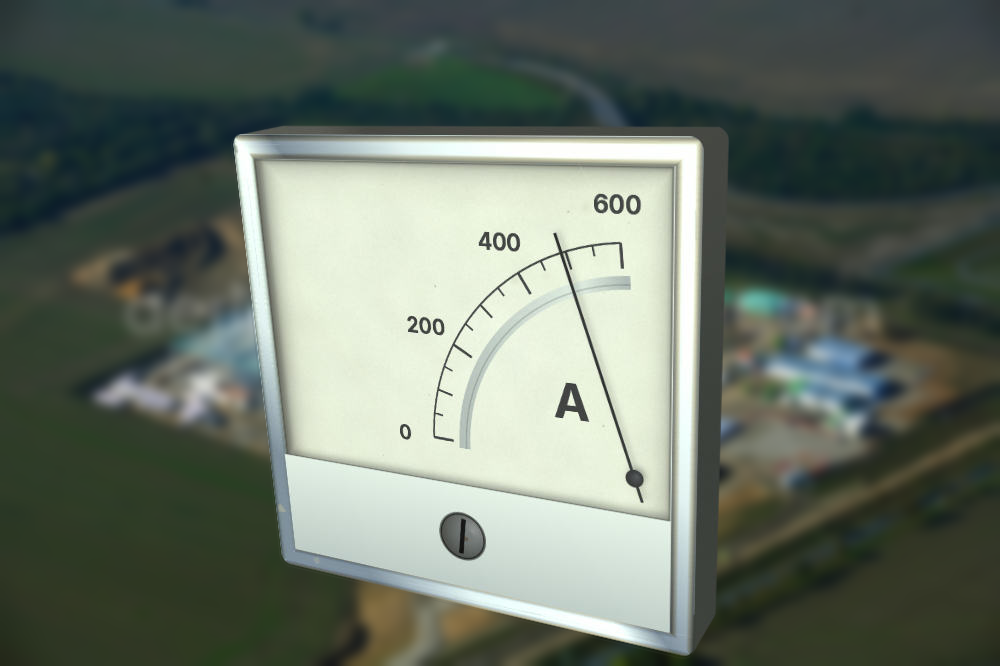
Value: 500; A
